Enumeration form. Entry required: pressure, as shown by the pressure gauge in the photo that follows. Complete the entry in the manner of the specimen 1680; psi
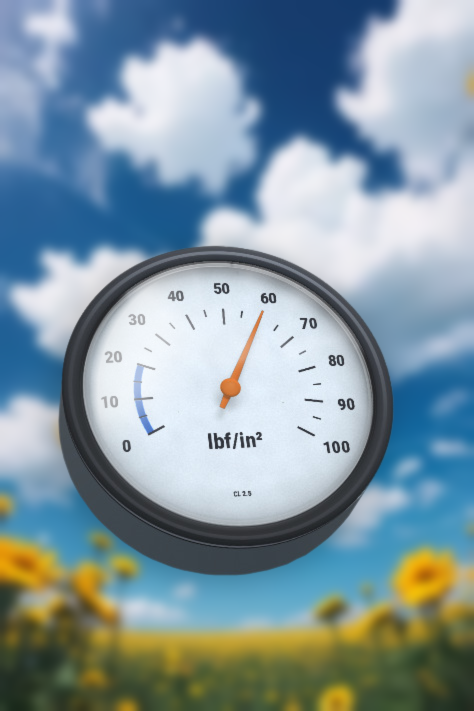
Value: 60; psi
